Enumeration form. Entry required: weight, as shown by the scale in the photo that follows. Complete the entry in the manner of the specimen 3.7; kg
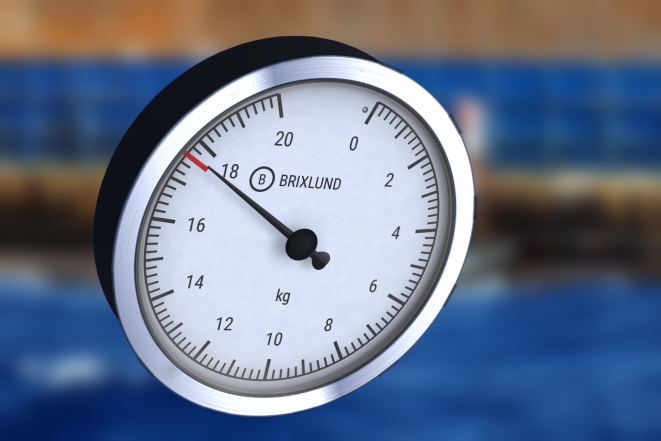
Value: 17.7; kg
